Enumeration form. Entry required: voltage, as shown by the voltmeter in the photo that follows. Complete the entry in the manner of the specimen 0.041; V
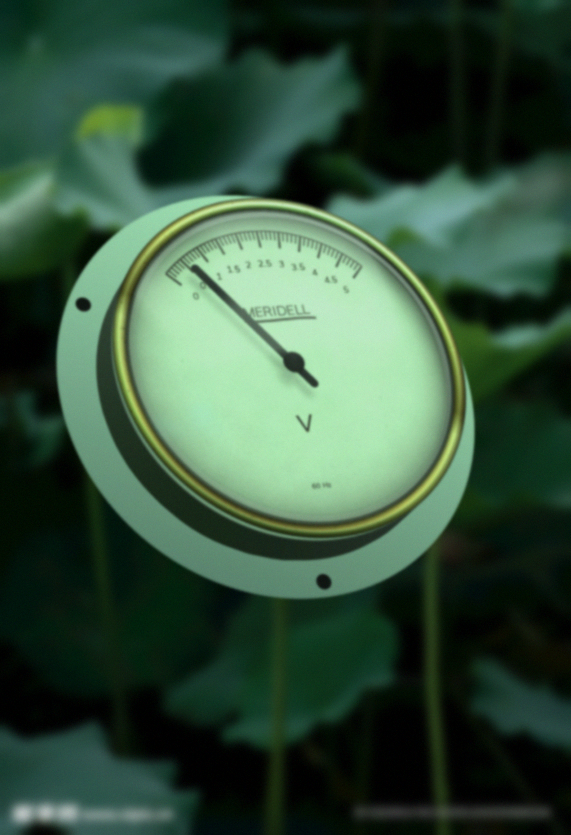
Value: 0.5; V
